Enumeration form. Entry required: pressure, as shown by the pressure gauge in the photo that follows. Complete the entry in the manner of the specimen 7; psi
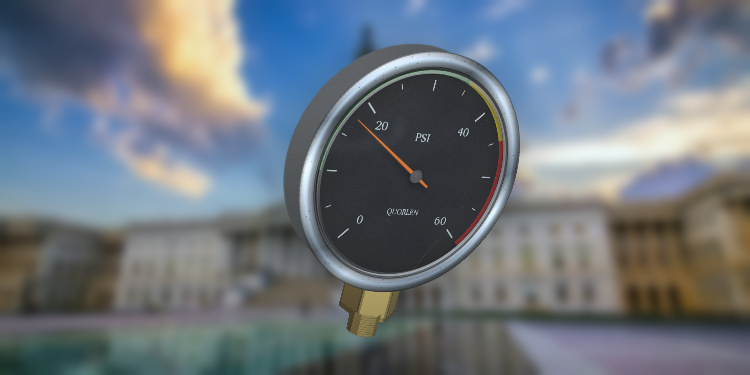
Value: 17.5; psi
